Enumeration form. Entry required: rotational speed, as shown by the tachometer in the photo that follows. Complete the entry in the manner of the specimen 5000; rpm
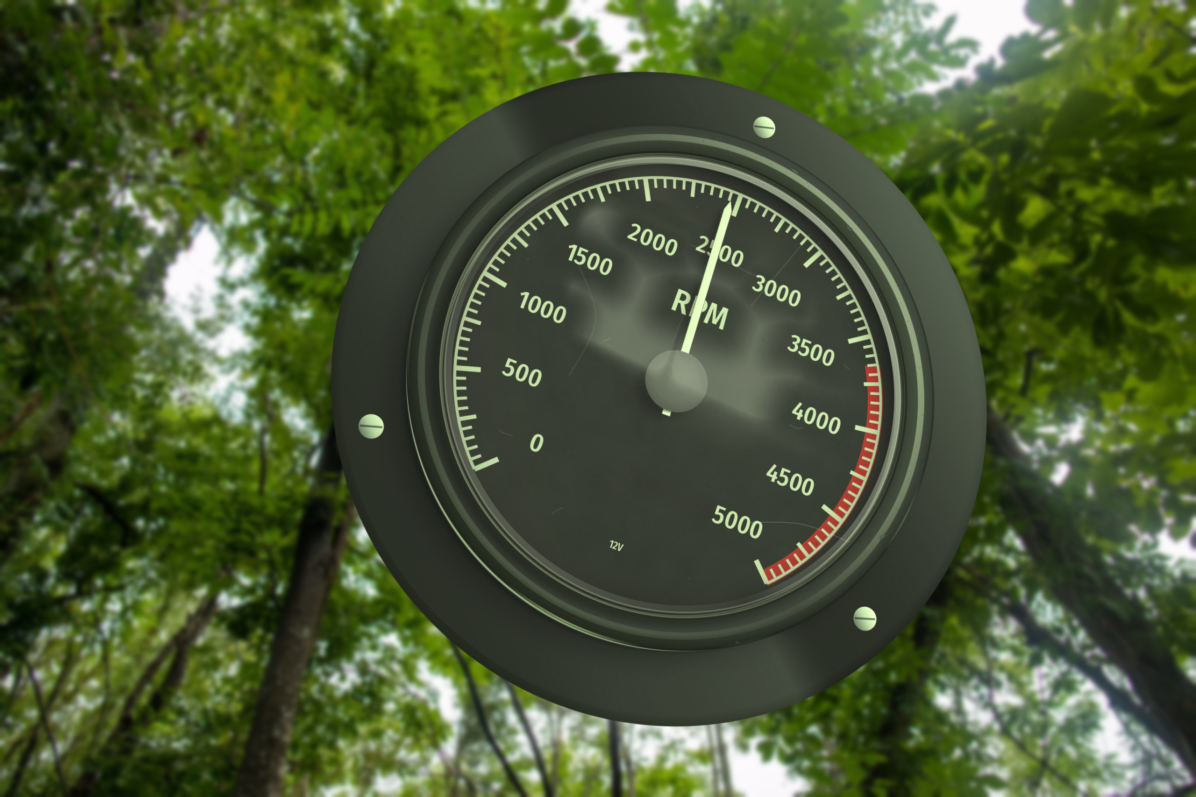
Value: 2450; rpm
